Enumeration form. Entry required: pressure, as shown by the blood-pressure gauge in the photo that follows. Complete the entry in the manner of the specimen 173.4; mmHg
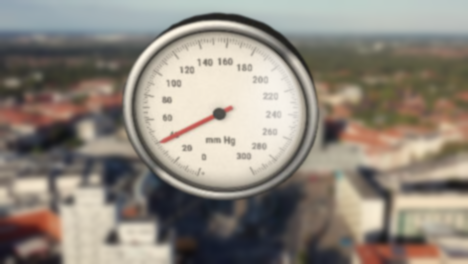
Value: 40; mmHg
